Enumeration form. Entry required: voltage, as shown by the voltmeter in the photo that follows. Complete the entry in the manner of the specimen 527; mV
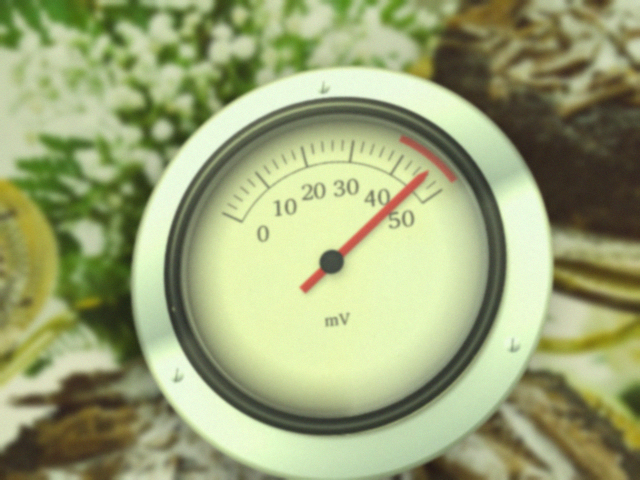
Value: 46; mV
